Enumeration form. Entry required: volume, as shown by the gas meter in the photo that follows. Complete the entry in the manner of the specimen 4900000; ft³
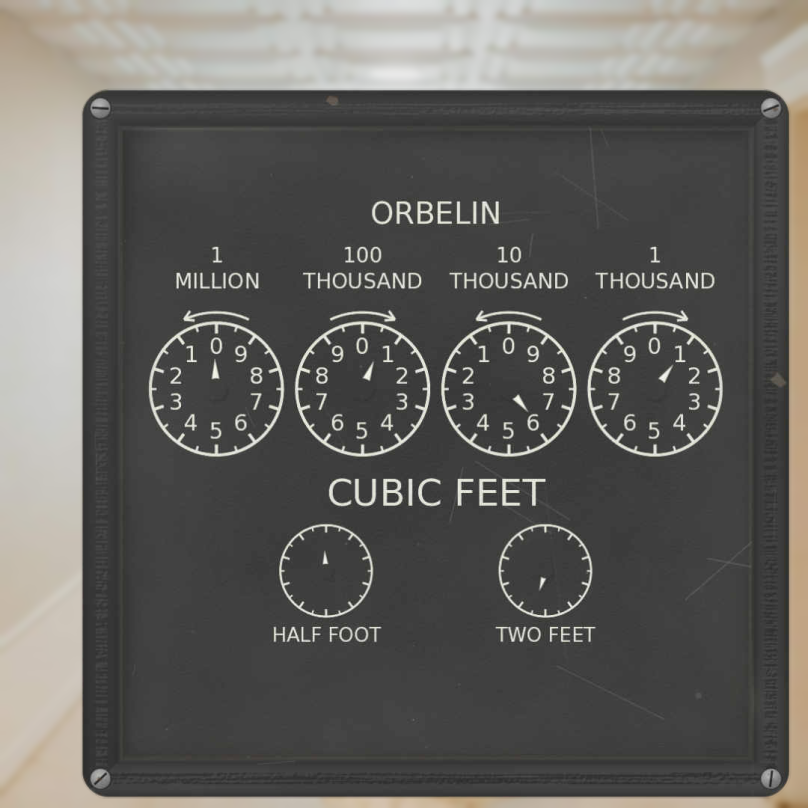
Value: 6100; ft³
